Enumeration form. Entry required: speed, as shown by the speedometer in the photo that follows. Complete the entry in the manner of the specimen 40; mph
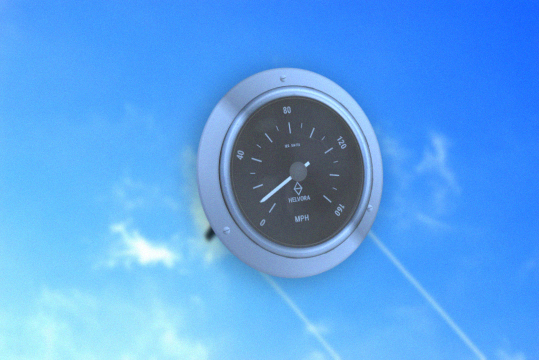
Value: 10; mph
